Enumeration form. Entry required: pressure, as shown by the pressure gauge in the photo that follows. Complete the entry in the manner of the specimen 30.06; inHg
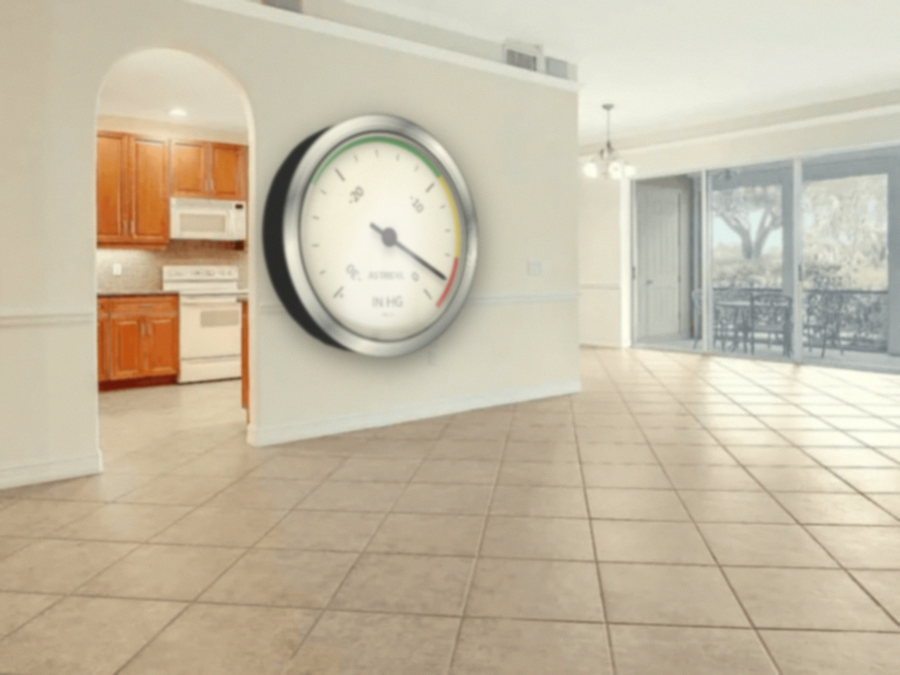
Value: -2; inHg
